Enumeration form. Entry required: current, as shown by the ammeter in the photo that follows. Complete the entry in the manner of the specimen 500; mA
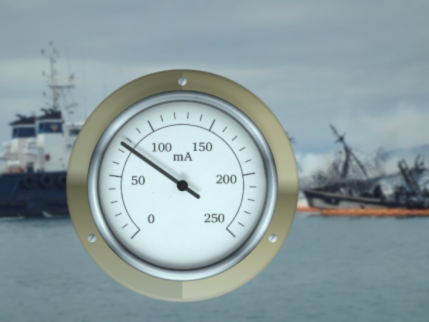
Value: 75; mA
